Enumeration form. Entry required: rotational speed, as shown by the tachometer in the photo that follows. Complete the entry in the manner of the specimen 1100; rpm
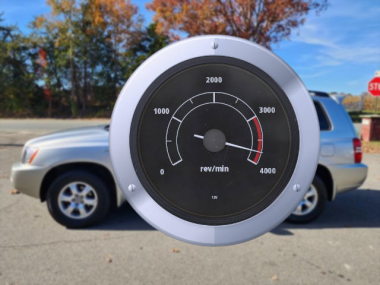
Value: 3750; rpm
